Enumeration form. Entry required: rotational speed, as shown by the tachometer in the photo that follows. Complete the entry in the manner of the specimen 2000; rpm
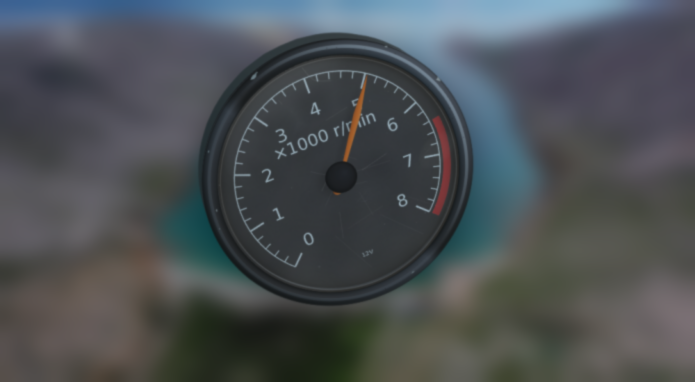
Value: 5000; rpm
